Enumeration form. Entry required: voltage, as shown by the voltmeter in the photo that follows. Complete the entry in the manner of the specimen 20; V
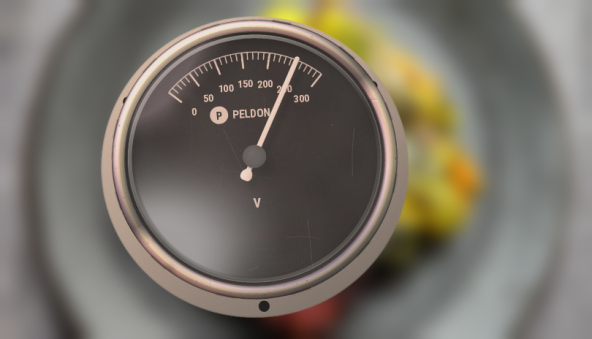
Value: 250; V
